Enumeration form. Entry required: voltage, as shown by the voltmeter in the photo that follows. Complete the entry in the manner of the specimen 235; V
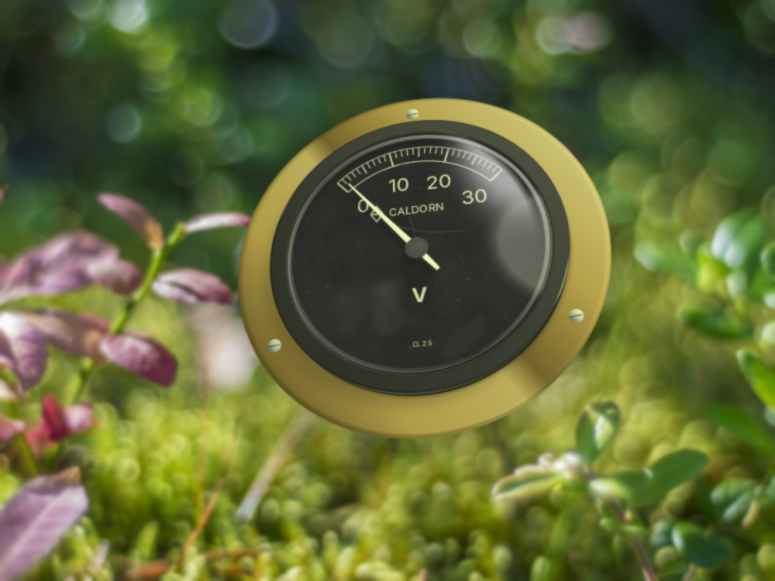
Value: 1; V
